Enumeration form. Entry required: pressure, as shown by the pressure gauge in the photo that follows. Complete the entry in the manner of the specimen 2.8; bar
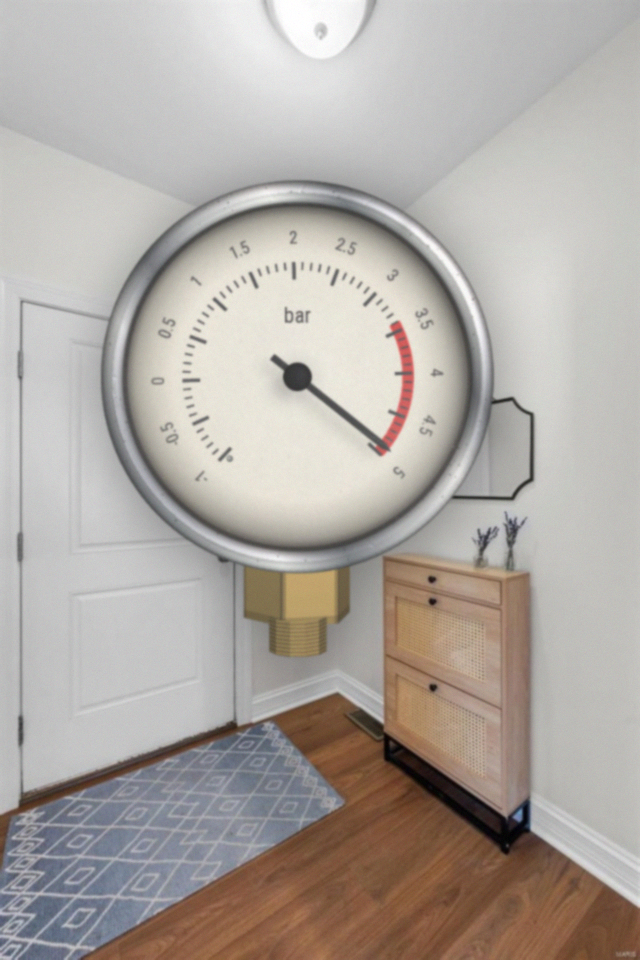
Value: 4.9; bar
